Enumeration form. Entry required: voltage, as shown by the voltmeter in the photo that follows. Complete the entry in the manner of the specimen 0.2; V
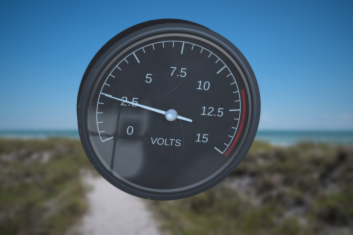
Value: 2.5; V
